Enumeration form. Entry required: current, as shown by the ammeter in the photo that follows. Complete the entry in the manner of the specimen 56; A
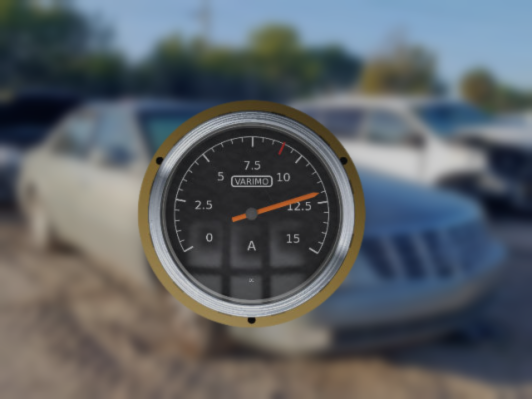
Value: 12; A
